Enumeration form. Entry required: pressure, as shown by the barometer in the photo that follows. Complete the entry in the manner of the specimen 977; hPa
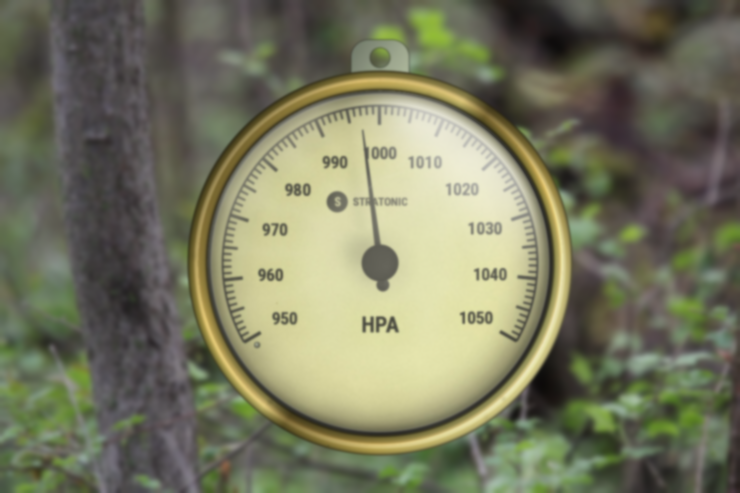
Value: 997; hPa
